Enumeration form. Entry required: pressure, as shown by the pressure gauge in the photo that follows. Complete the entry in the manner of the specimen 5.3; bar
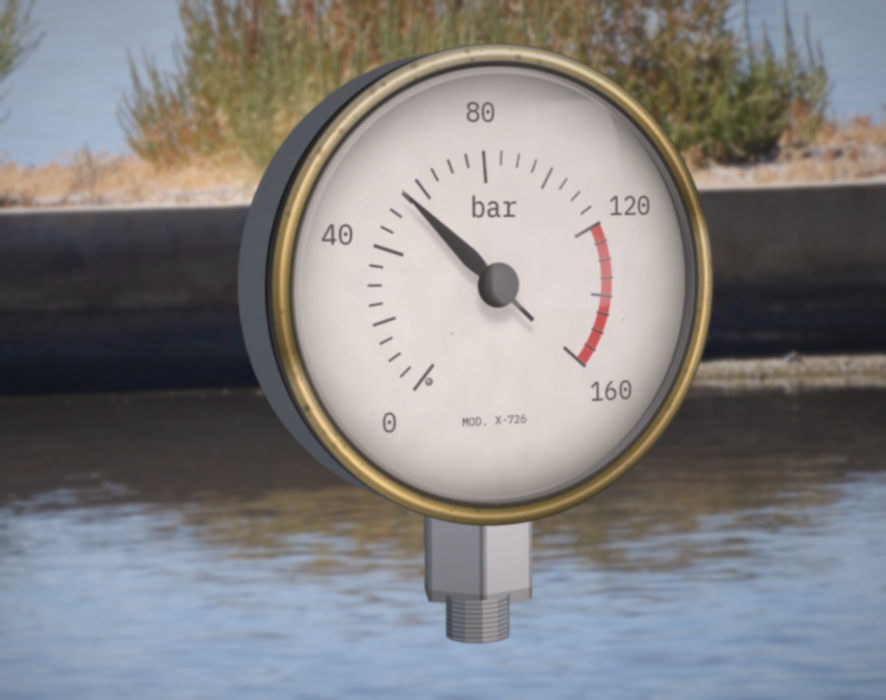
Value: 55; bar
